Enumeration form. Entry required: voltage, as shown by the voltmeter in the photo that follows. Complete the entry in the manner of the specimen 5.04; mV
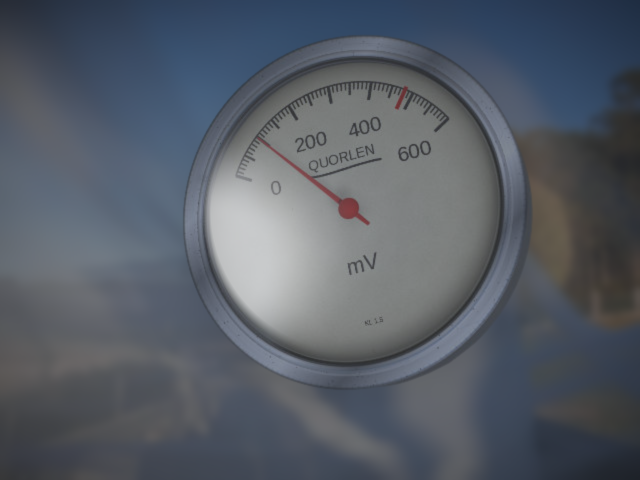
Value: 100; mV
